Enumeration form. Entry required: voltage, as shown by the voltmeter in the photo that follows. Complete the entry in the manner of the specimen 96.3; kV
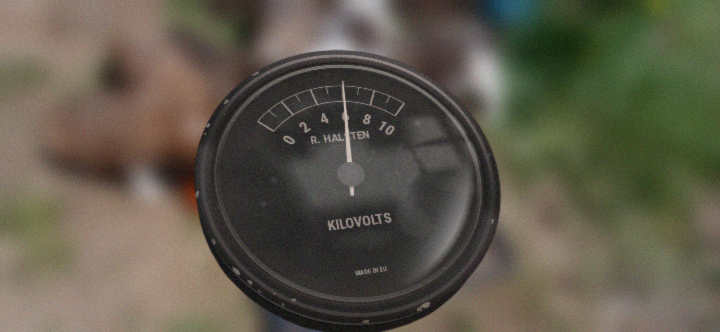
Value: 6; kV
